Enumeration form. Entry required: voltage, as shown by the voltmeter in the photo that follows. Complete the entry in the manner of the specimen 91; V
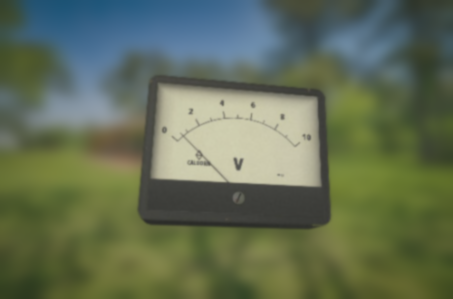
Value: 0.5; V
